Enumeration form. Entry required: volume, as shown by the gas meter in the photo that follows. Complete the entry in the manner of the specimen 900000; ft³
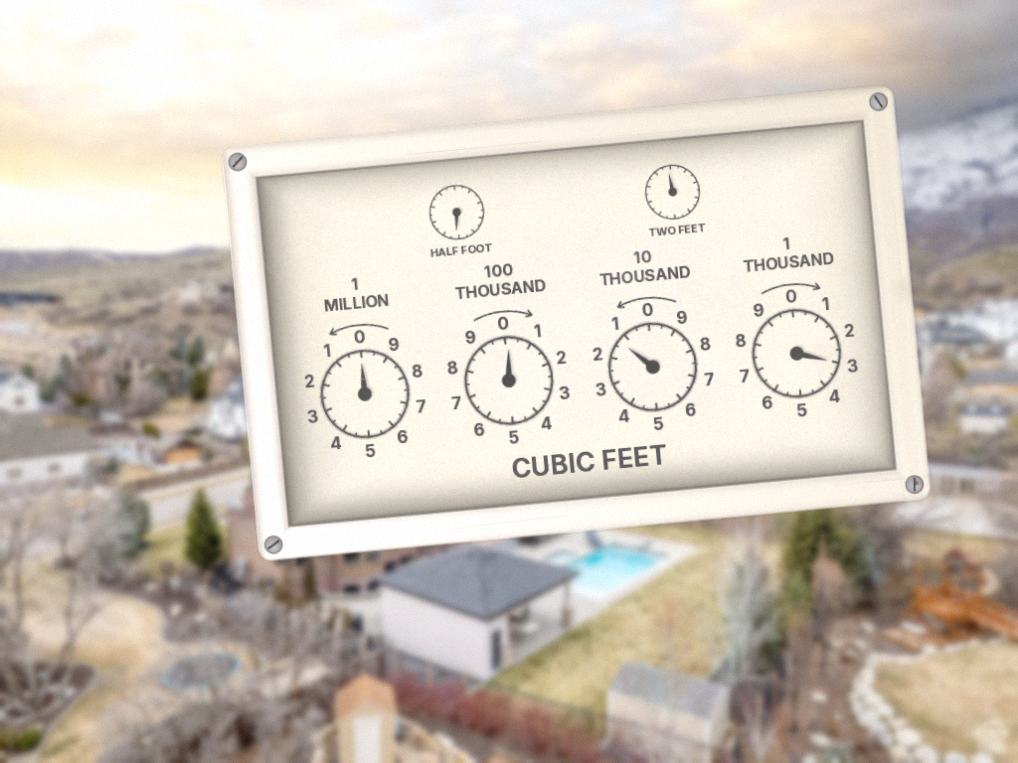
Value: 1300; ft³
